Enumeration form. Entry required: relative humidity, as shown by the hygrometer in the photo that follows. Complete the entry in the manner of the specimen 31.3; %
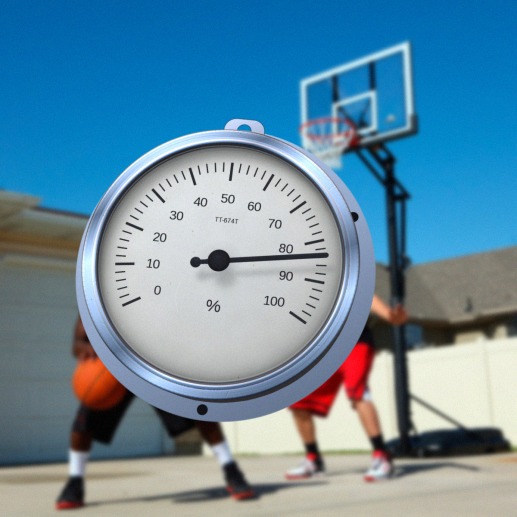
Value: 84; %
